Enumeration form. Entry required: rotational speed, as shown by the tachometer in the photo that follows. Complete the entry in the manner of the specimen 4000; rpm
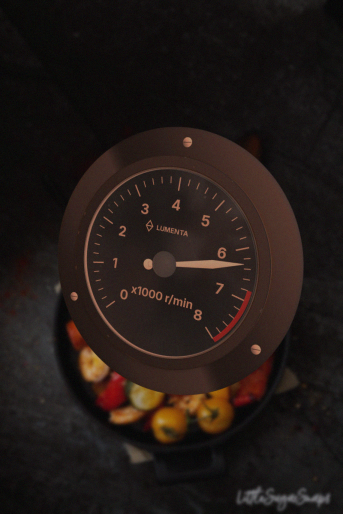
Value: 6300; rpm
